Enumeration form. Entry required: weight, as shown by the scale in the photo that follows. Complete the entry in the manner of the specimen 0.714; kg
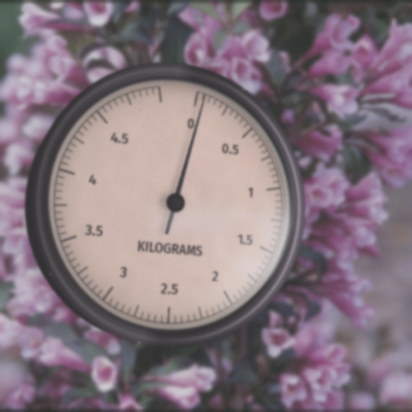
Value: 0.05; kg
